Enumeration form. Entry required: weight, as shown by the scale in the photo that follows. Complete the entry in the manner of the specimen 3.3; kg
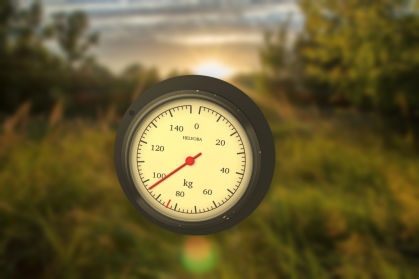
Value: 96; kg
